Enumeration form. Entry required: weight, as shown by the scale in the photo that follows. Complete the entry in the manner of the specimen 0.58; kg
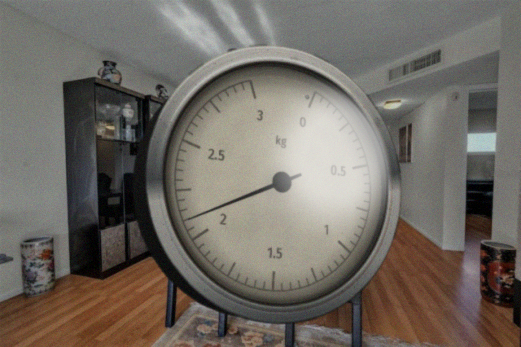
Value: 2.1; kg
